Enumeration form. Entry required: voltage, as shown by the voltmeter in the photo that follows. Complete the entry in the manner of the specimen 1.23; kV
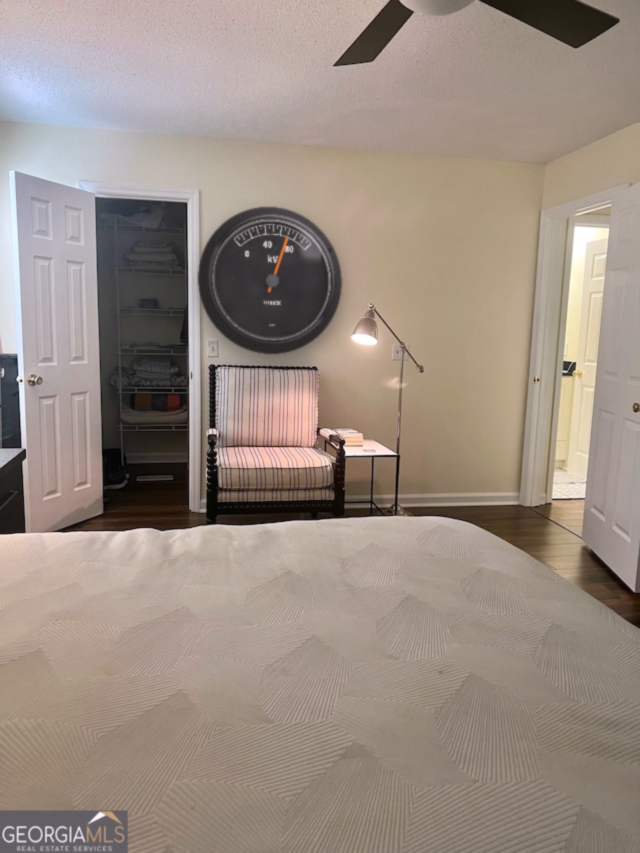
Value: 70; kV
